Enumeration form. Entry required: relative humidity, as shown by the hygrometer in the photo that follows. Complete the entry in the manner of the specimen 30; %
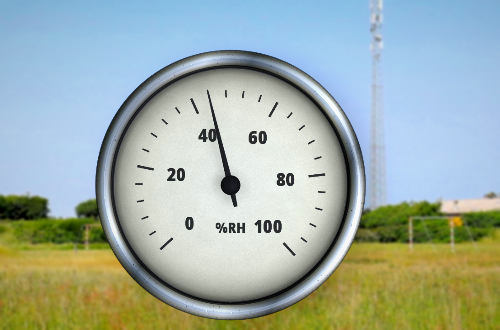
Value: 44; %
